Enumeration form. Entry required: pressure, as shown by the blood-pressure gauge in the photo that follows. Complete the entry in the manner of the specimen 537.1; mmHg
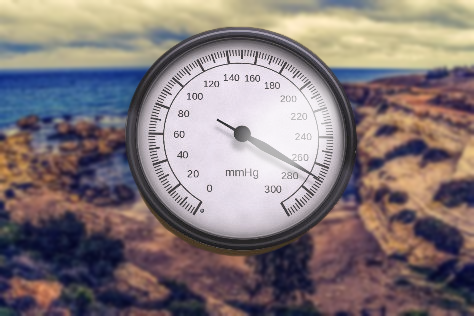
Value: 270; mmHg
